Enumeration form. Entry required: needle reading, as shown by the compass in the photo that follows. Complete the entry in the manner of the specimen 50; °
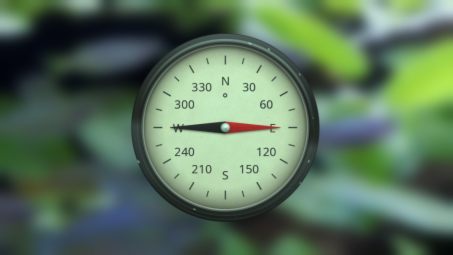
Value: 90; °
